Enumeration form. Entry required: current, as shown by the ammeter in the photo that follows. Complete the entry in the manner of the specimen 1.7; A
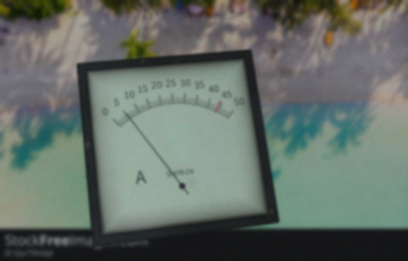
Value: 5; A
